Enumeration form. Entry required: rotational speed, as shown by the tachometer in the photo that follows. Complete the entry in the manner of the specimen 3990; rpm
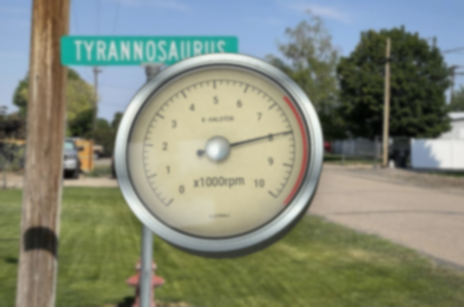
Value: 8000; rpm
